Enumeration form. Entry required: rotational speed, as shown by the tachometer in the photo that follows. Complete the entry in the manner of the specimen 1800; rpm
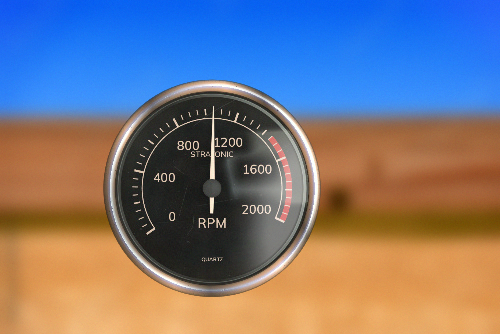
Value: 1050; rpm
